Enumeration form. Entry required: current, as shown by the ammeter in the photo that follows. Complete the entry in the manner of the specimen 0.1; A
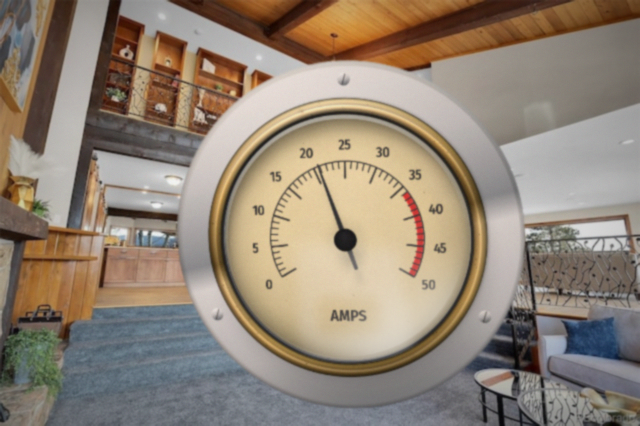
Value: 21; A
